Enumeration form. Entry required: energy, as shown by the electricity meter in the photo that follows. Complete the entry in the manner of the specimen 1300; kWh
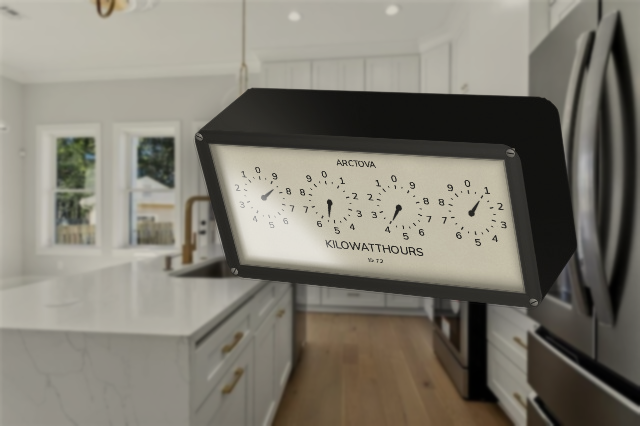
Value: 8541; kWh
